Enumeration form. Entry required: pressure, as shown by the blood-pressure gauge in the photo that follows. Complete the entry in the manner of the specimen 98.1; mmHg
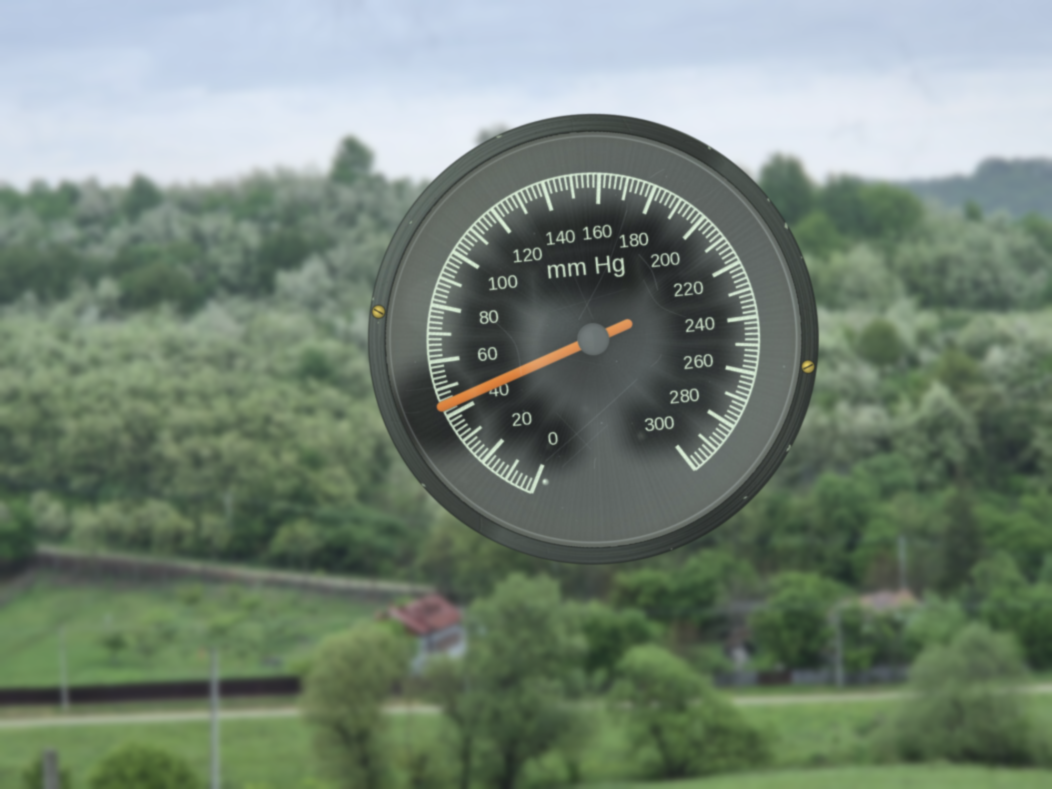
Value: 44; mmHg
